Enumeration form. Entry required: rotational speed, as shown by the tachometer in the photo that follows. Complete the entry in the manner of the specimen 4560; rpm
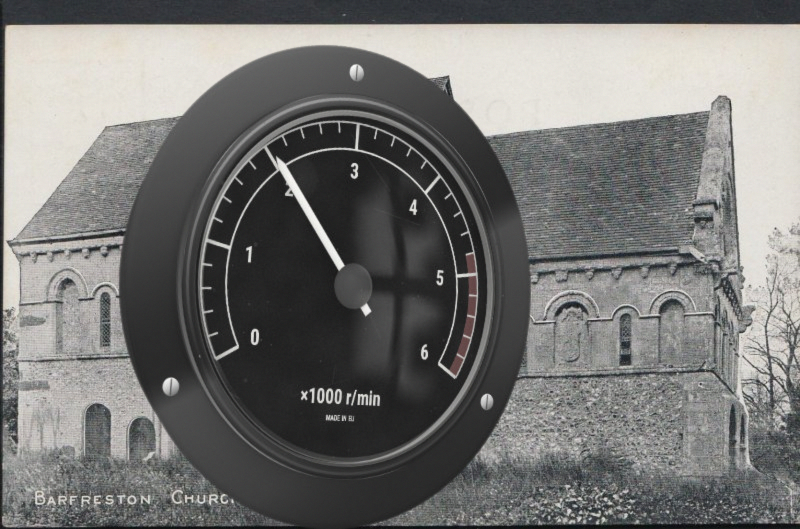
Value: 2000; rpm
